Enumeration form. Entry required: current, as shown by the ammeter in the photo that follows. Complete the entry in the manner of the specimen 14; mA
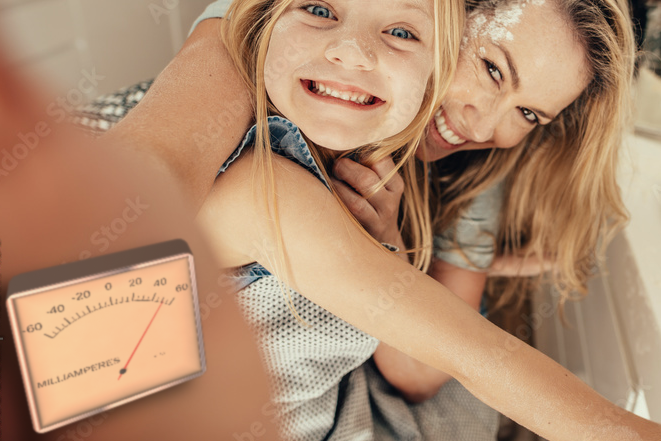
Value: 50; mA
